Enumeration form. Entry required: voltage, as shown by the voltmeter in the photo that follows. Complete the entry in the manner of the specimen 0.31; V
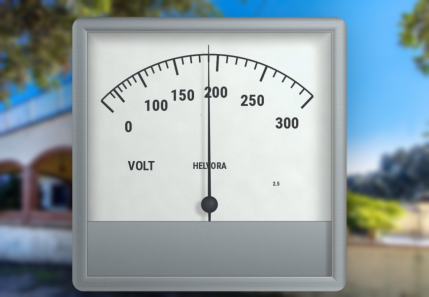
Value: 190; V
